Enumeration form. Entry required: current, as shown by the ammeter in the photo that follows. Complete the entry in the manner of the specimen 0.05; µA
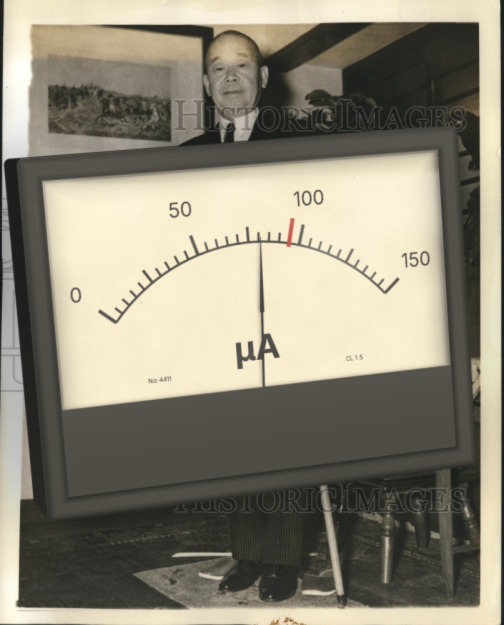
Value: 80; µA
